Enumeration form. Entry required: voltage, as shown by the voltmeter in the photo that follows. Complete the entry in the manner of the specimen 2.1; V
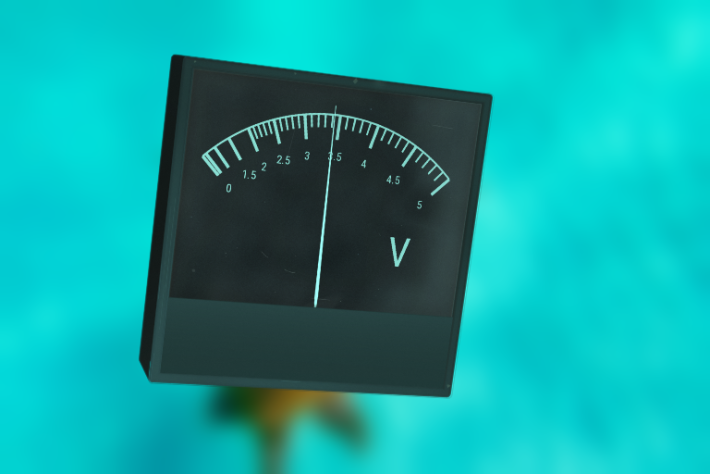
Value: 3.4; V
